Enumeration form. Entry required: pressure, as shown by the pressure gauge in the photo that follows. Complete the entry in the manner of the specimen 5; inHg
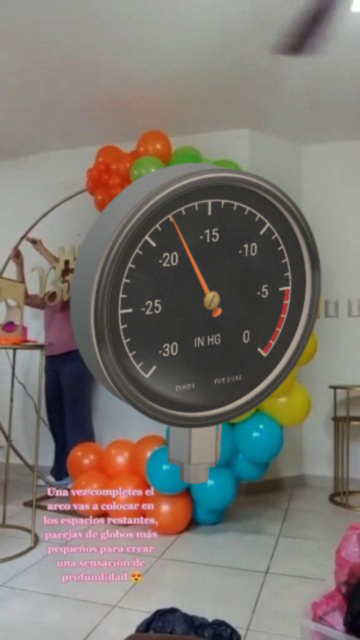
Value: -18; inHg
